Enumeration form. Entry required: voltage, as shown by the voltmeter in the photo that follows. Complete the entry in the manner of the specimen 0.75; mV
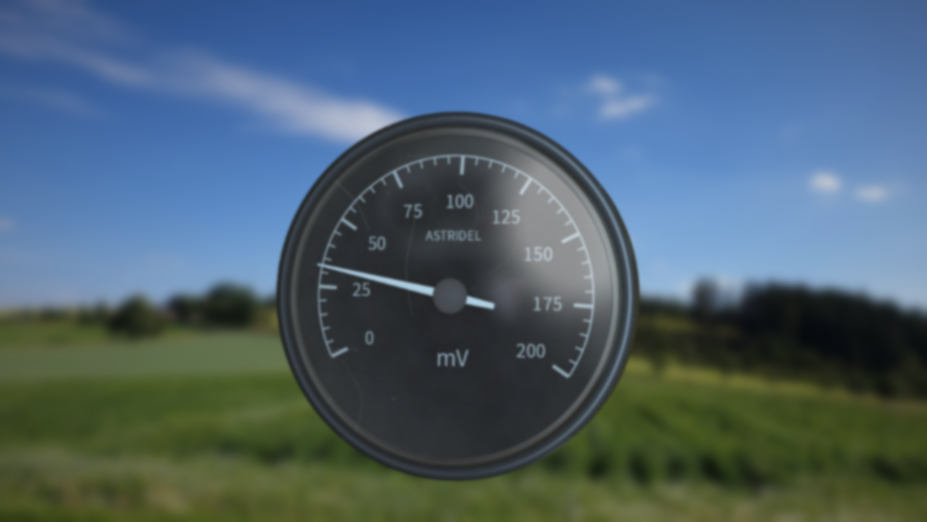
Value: 32.5; mV
